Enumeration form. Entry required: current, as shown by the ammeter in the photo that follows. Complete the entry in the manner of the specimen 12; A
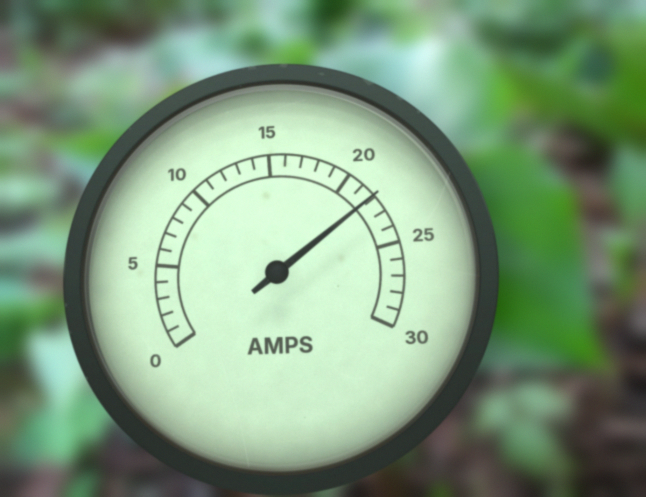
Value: 22; A
